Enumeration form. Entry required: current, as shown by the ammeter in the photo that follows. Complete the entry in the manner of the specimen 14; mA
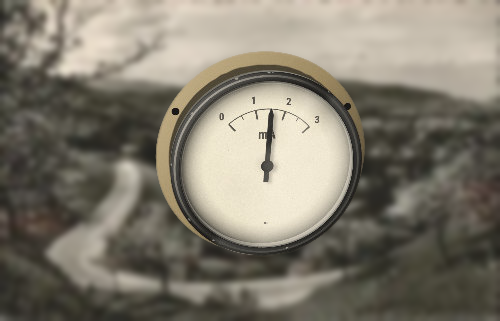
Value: 1.5; mA
